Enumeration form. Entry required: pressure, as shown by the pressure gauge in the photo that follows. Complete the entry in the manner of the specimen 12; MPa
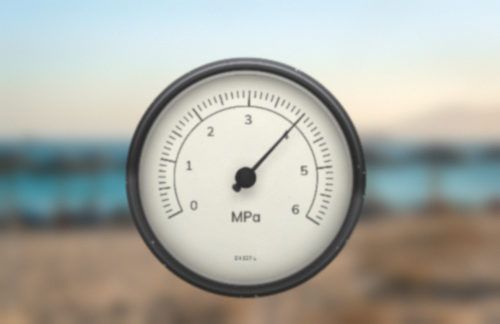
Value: 4; MPa
